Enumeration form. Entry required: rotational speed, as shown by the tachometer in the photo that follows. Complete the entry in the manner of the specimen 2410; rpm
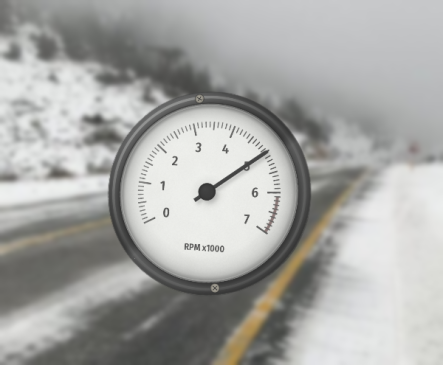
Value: 5000; rpm
